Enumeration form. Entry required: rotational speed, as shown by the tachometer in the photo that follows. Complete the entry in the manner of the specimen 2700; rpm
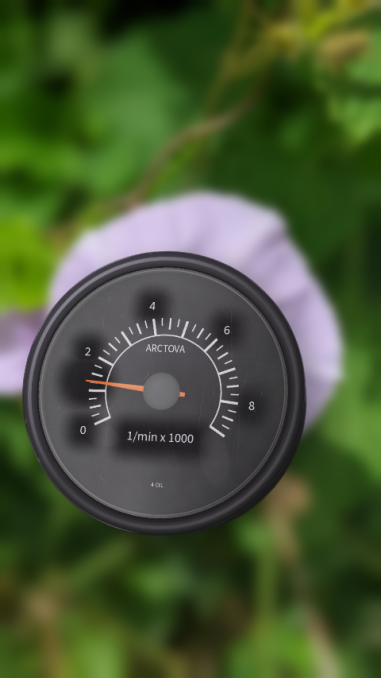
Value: 1250; rpm
